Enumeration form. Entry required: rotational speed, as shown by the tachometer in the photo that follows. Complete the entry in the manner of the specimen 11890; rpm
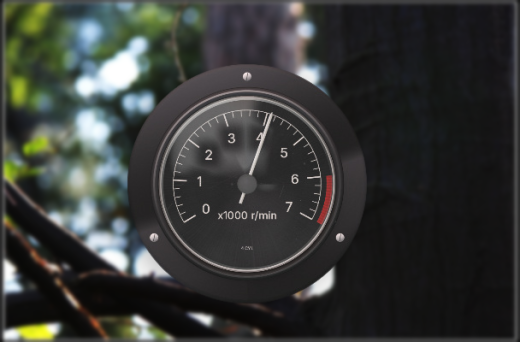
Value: 4100; rpm
